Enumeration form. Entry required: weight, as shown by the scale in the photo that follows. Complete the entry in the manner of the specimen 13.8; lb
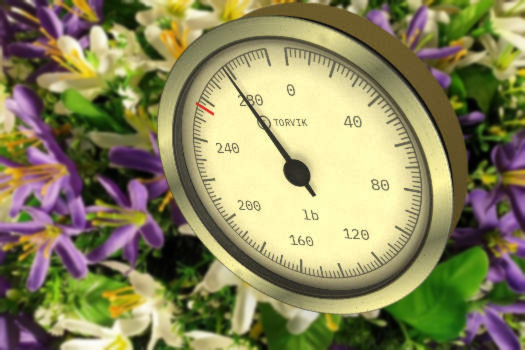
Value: 280; lb
